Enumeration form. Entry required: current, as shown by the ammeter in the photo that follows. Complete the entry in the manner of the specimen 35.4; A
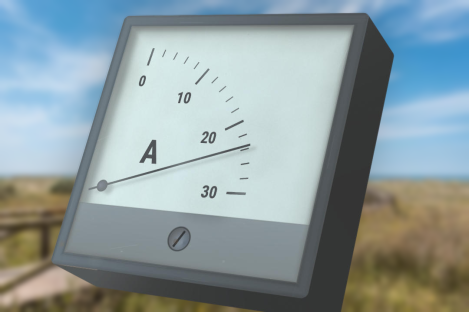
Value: 24; A
